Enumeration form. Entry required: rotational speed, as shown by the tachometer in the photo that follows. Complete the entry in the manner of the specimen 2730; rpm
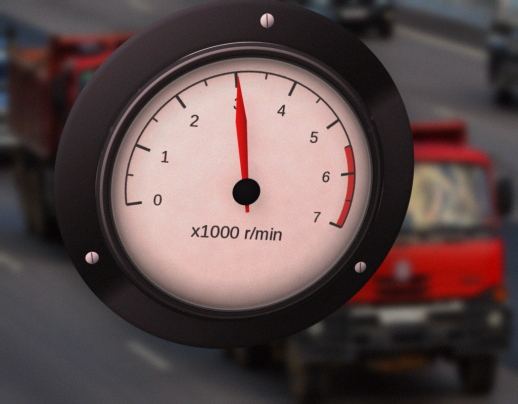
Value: 3000; rpm
